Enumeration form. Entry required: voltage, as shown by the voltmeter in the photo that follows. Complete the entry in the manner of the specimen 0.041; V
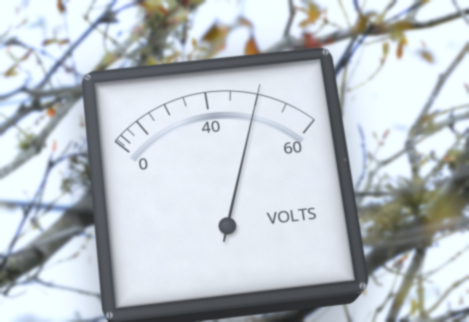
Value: 50; V
